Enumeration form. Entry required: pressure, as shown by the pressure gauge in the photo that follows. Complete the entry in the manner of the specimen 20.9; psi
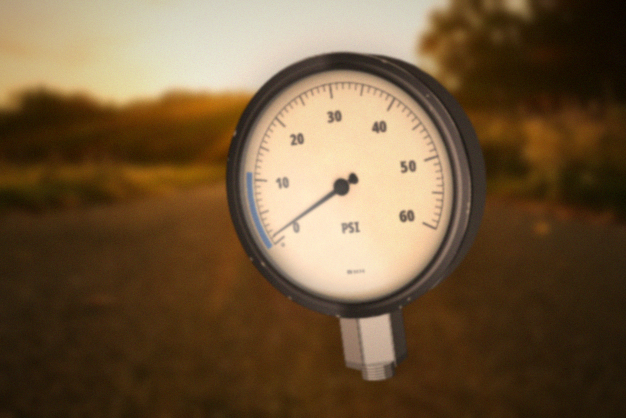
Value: 1; psi
